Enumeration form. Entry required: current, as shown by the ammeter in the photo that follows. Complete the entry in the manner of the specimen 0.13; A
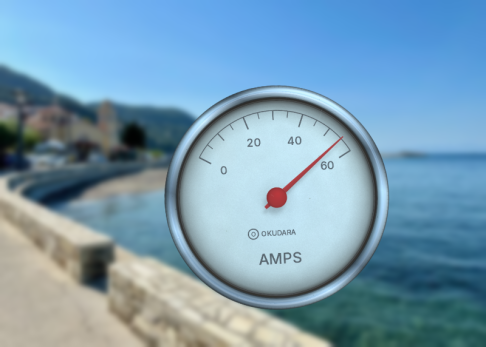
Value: 55; A
